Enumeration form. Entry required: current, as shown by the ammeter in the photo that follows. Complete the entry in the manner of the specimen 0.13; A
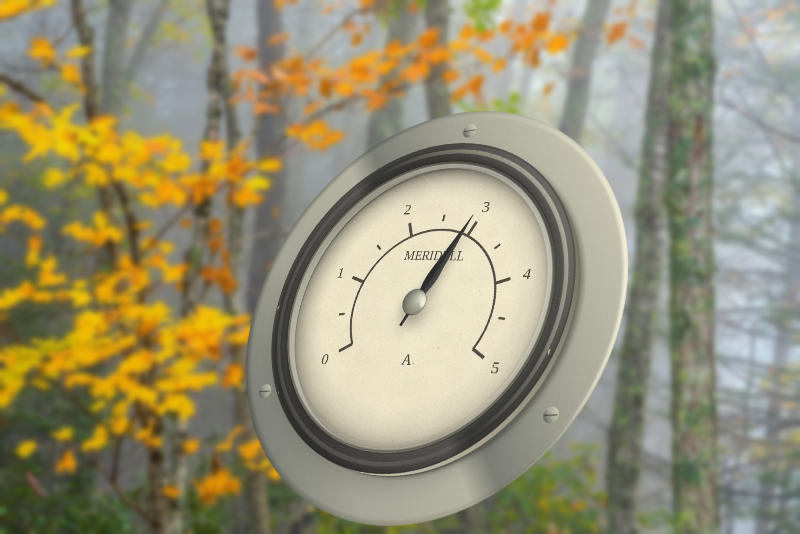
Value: 3; A
